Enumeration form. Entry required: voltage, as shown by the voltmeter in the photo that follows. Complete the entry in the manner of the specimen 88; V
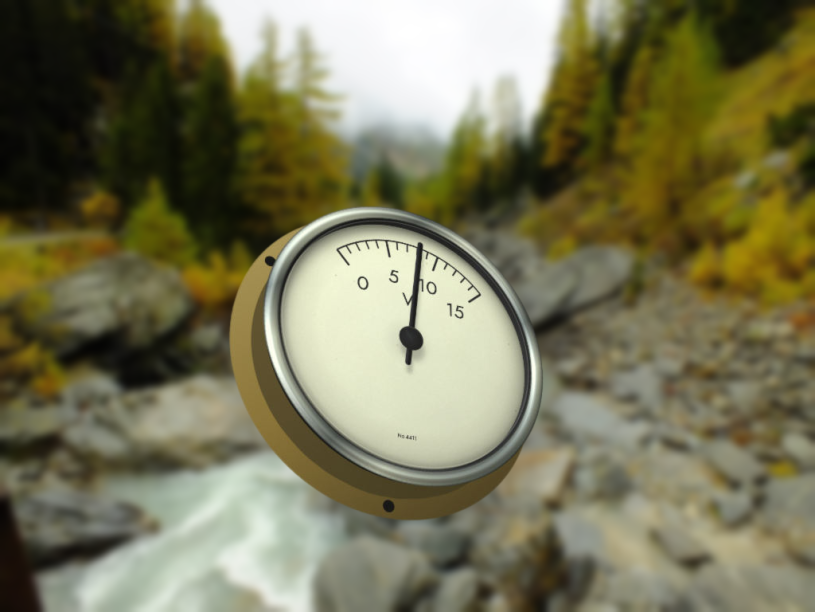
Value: 8; V
